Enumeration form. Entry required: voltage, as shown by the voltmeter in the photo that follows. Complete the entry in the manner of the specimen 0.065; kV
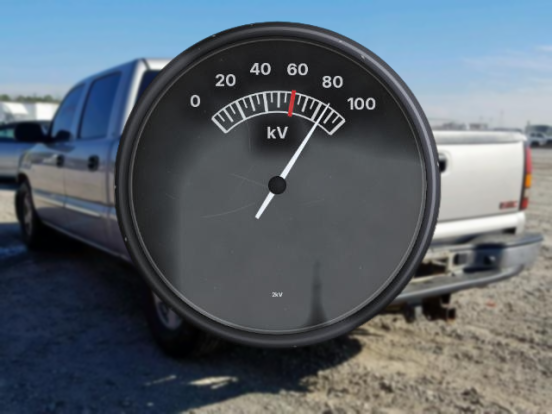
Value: 85; kV
